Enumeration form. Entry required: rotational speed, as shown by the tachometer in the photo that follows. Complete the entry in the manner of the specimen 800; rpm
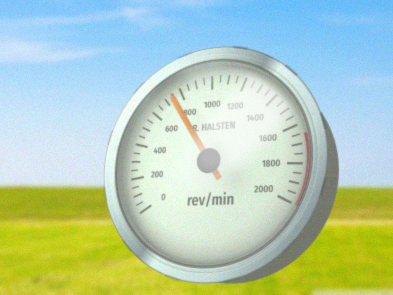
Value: 750; rpm
